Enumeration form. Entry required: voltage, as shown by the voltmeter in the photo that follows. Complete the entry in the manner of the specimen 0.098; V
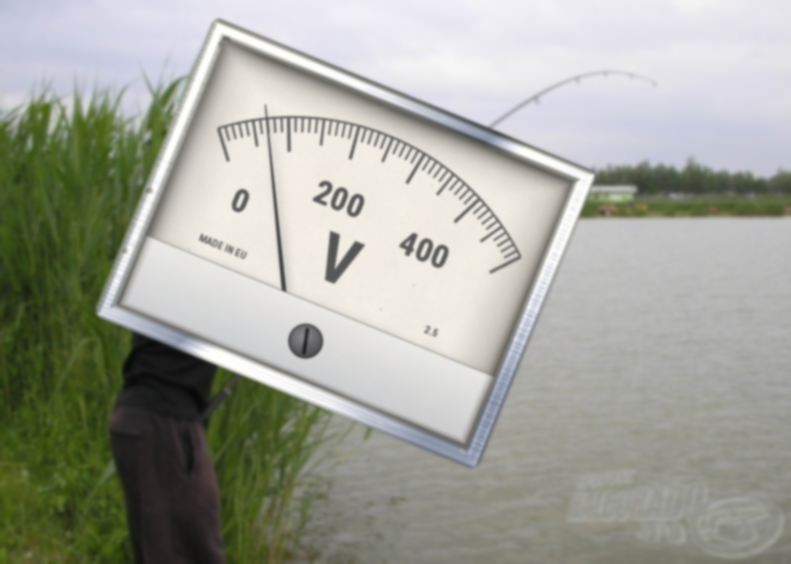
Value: 70; V
